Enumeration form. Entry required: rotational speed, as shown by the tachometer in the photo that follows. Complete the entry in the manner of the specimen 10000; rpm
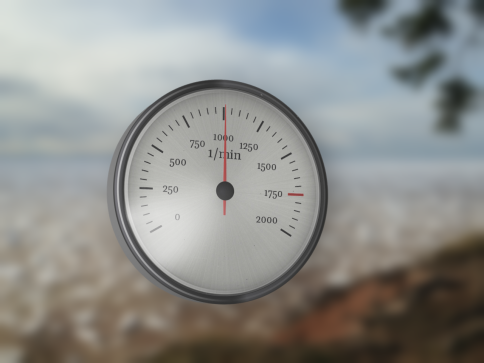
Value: 1000; rpm
